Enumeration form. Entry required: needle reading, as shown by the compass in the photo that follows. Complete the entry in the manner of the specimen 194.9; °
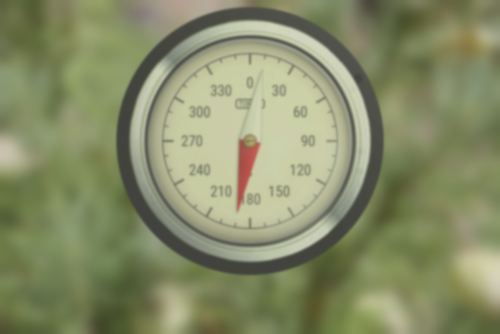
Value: 190; °
